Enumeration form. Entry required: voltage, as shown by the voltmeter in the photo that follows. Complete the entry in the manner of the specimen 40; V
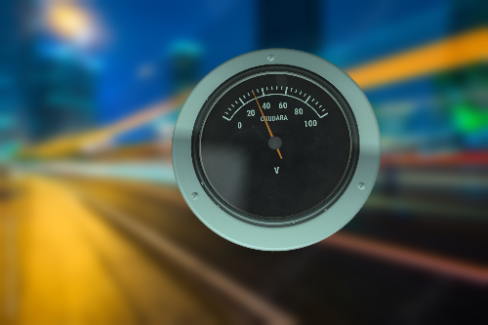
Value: 32; V
